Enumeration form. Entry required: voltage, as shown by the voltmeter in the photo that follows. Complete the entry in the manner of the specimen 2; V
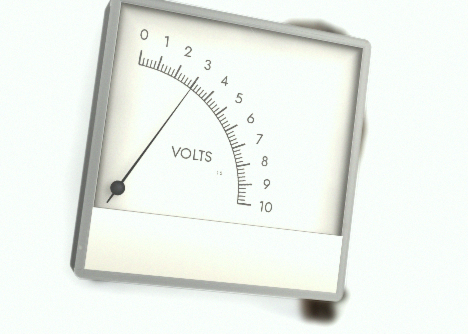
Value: 3; V
